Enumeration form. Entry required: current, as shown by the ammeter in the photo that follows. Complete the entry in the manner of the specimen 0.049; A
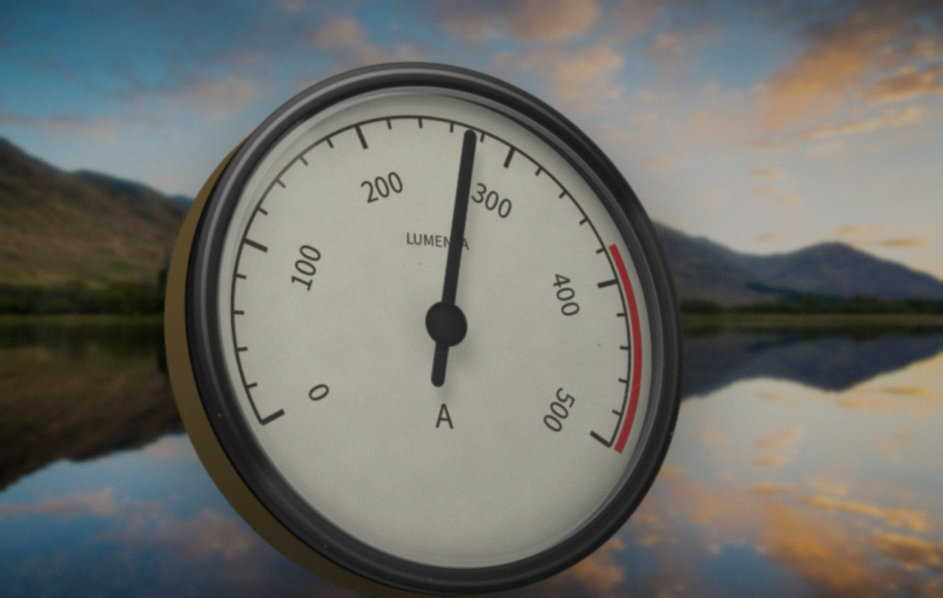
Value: 270; A
